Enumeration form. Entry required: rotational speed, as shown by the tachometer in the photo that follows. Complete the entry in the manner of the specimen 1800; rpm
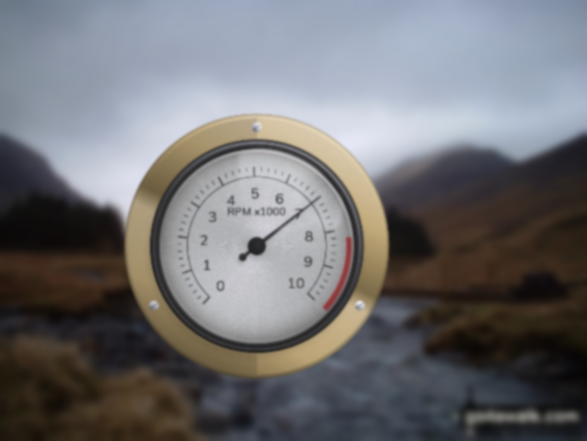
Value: 7000; rpm
